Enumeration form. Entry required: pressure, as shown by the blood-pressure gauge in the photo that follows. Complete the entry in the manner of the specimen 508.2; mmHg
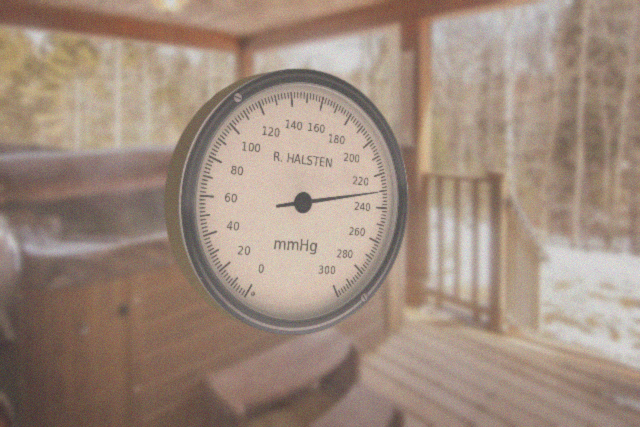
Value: 230; mmHg
